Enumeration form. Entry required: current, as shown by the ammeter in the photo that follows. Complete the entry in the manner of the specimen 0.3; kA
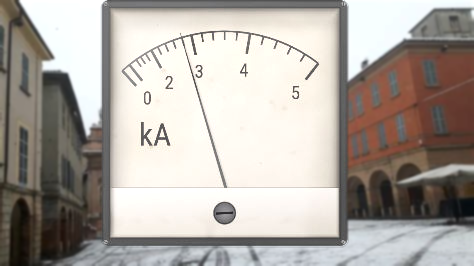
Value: 2.8; kA
